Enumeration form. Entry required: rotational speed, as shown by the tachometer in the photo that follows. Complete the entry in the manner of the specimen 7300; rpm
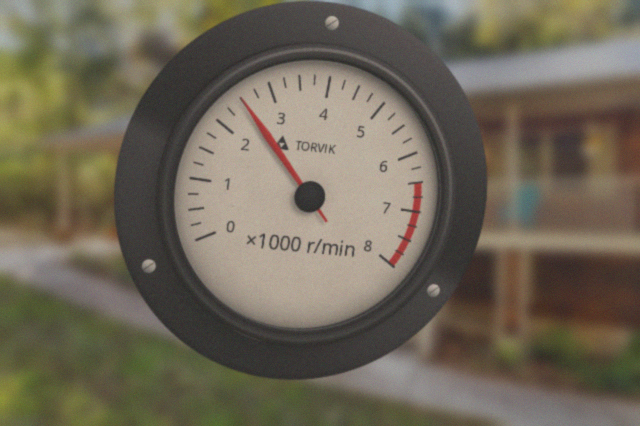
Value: 2500; rpm
